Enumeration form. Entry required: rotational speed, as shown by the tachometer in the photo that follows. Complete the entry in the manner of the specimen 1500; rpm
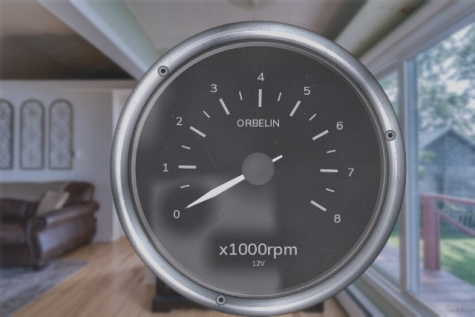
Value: 0; rpm
